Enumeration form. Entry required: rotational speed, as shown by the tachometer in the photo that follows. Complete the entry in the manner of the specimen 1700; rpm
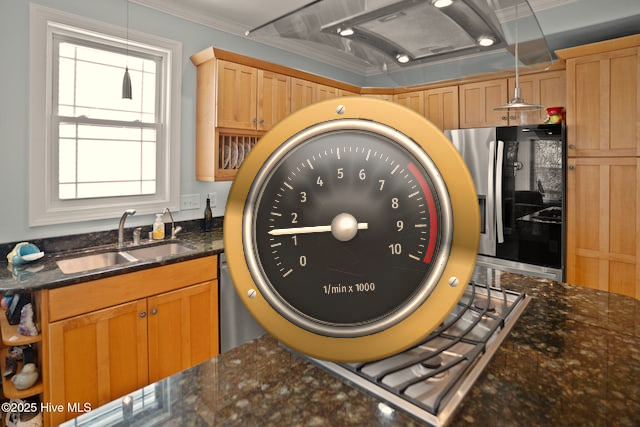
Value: 1400; rpm
